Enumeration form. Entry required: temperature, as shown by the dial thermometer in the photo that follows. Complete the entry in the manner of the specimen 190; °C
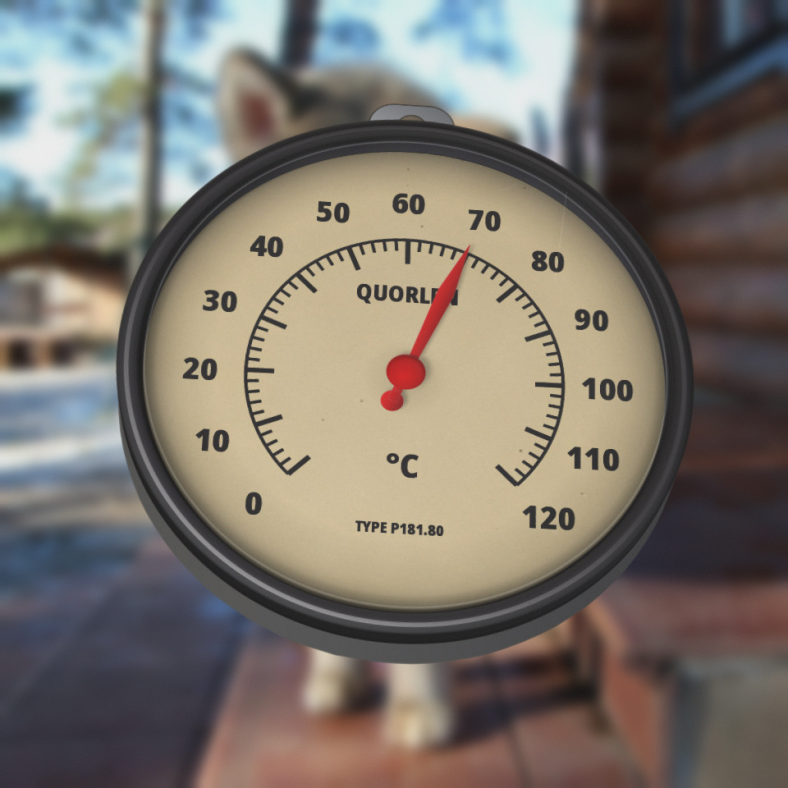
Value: 70; °C
